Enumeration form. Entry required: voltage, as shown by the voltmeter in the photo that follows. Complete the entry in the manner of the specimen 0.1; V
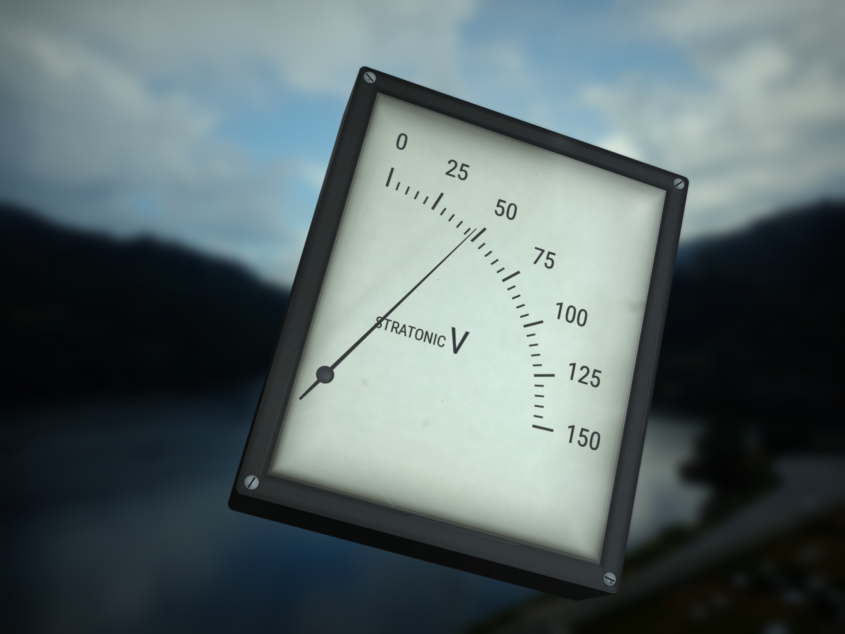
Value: 47.5; V
